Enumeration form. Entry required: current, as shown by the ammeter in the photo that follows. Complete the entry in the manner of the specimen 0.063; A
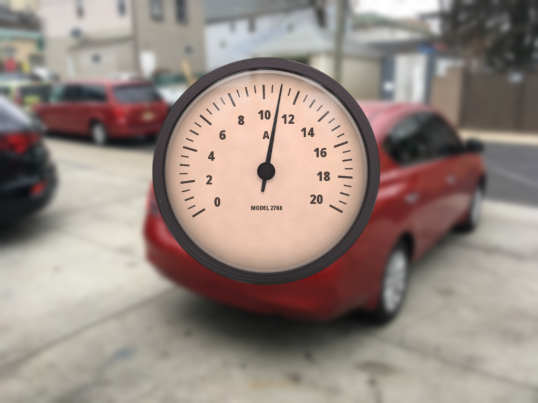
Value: 11; A
